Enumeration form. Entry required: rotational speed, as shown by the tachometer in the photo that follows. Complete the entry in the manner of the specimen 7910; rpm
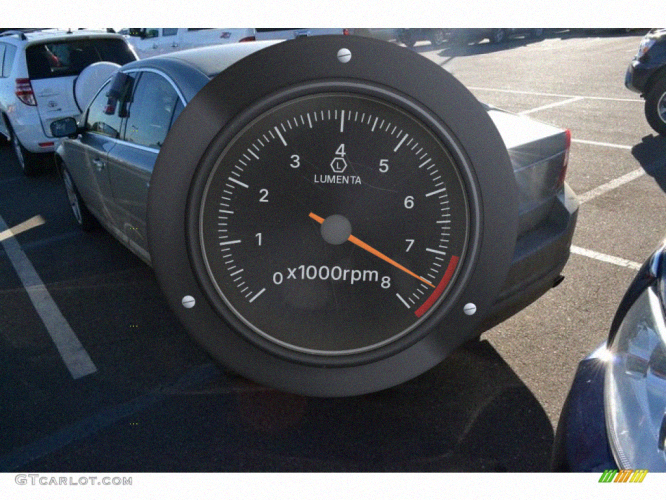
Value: 7500; rpm
